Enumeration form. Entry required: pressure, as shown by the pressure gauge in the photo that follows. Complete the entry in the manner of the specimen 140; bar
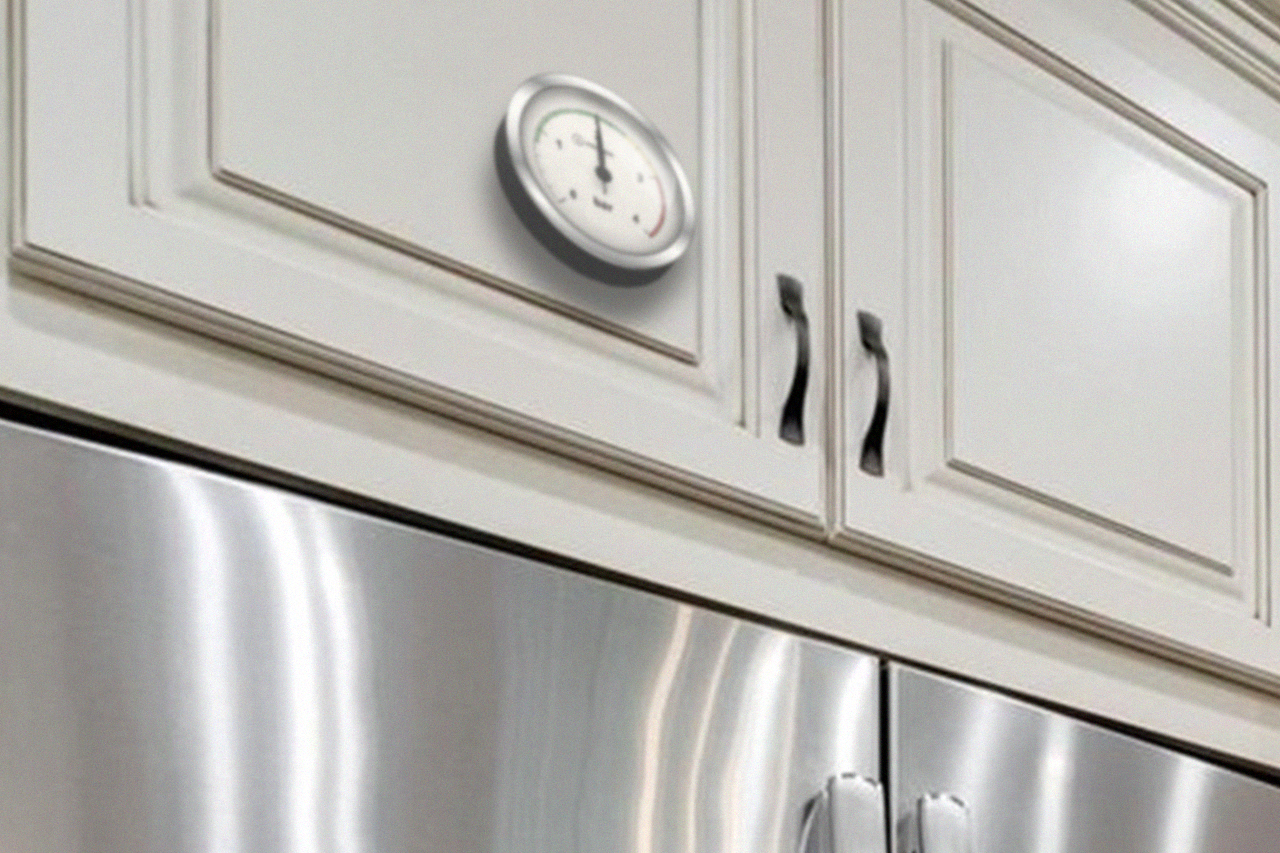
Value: 2; bar
